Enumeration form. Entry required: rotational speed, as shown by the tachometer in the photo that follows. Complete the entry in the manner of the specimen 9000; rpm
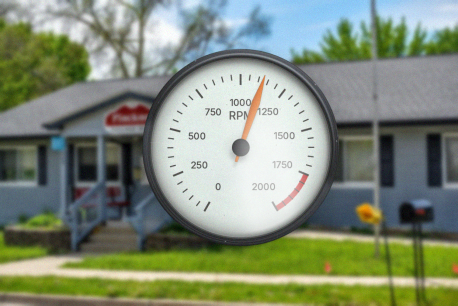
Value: 1125; rpm
